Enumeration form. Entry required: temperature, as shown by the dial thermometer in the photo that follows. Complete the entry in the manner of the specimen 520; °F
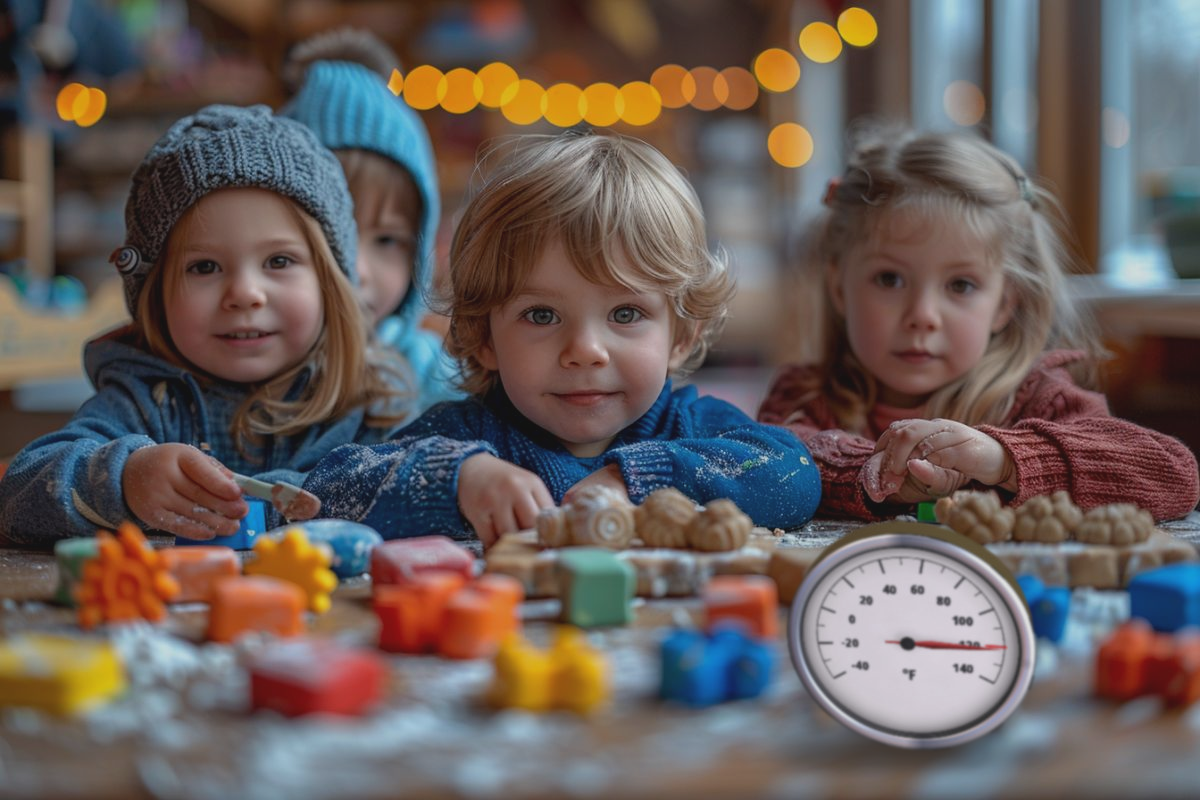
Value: 120; °F
